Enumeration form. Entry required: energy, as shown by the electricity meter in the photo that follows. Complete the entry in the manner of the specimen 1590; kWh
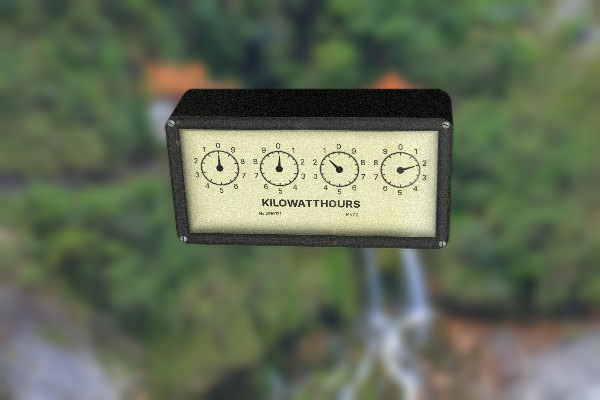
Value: 12; kWh
